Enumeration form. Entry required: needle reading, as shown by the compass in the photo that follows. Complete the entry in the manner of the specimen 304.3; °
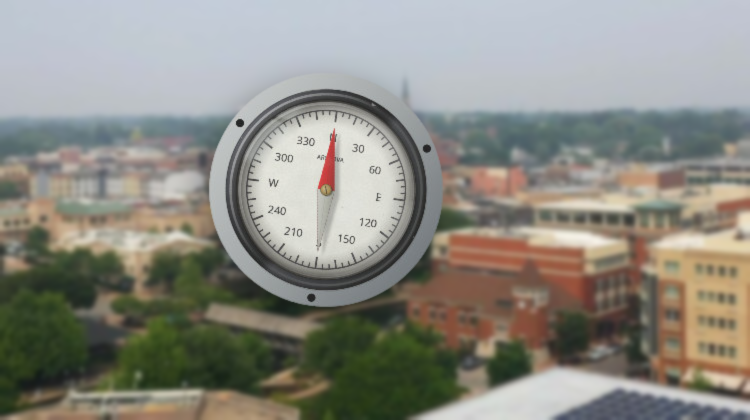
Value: 0; °
